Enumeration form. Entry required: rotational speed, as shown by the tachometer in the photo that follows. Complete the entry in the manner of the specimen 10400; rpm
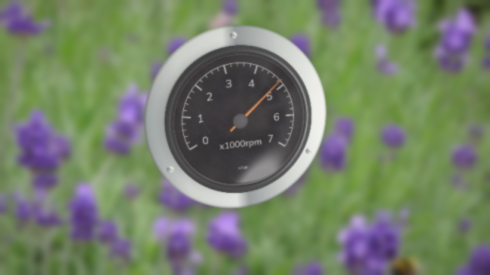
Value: 4800; rpm
